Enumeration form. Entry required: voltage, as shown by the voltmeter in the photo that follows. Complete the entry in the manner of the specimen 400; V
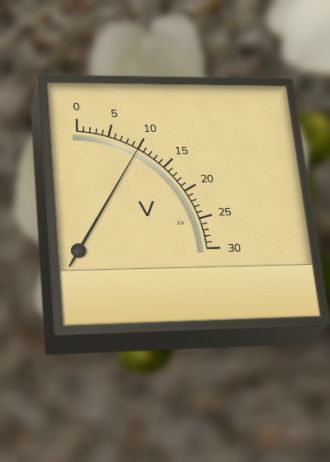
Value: 10; V
